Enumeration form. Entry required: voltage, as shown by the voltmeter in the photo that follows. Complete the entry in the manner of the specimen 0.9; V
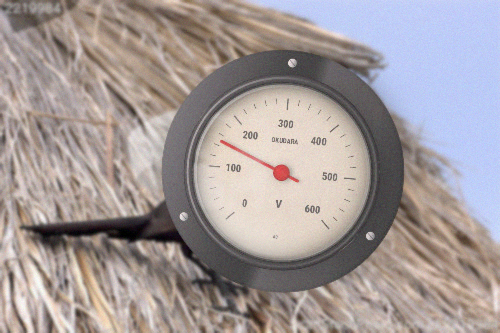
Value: 150; V
